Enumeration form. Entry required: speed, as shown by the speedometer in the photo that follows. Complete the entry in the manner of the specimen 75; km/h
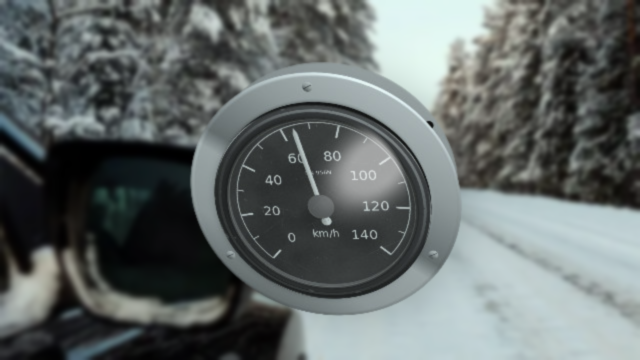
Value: 65; km/h
